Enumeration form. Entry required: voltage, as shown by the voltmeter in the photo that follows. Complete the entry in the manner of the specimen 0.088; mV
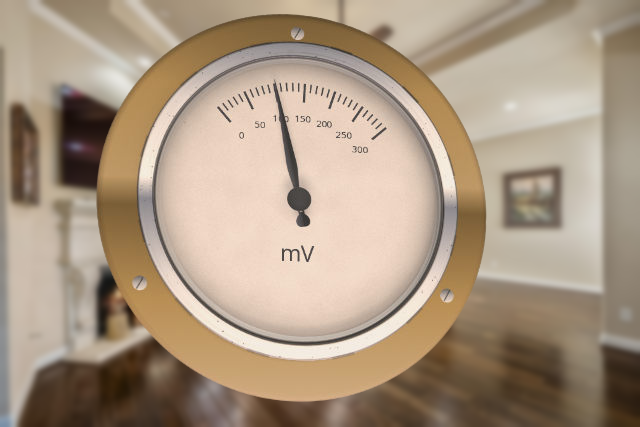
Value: 100; mV
